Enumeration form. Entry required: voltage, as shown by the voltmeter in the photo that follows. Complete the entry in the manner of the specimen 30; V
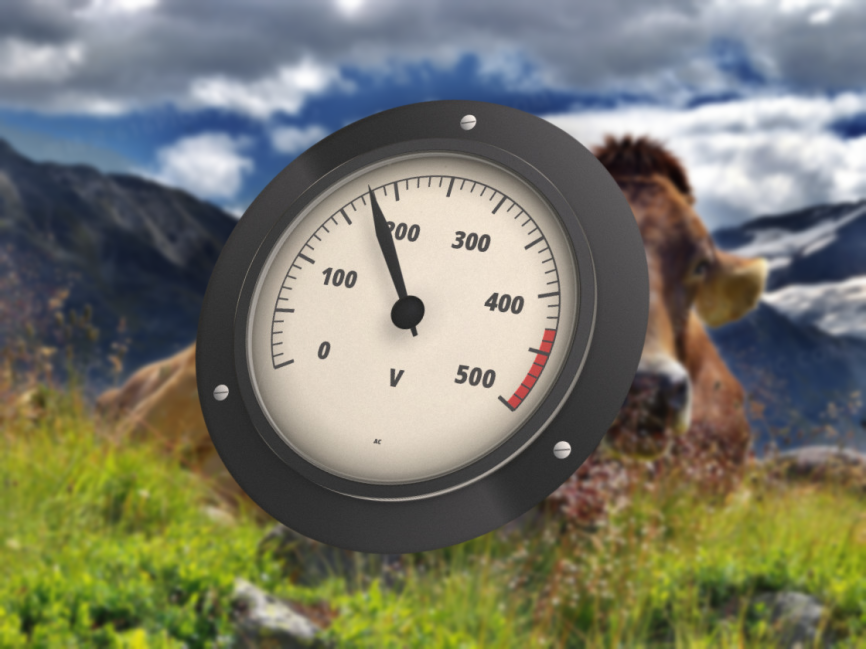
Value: 180; V
